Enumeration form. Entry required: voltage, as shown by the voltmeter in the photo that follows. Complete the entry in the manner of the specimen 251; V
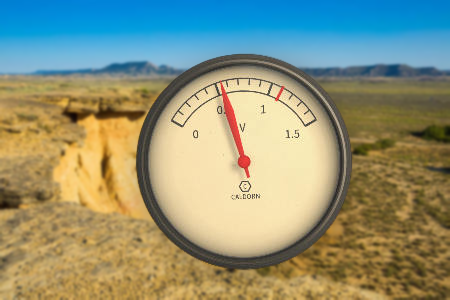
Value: 0.55; V
